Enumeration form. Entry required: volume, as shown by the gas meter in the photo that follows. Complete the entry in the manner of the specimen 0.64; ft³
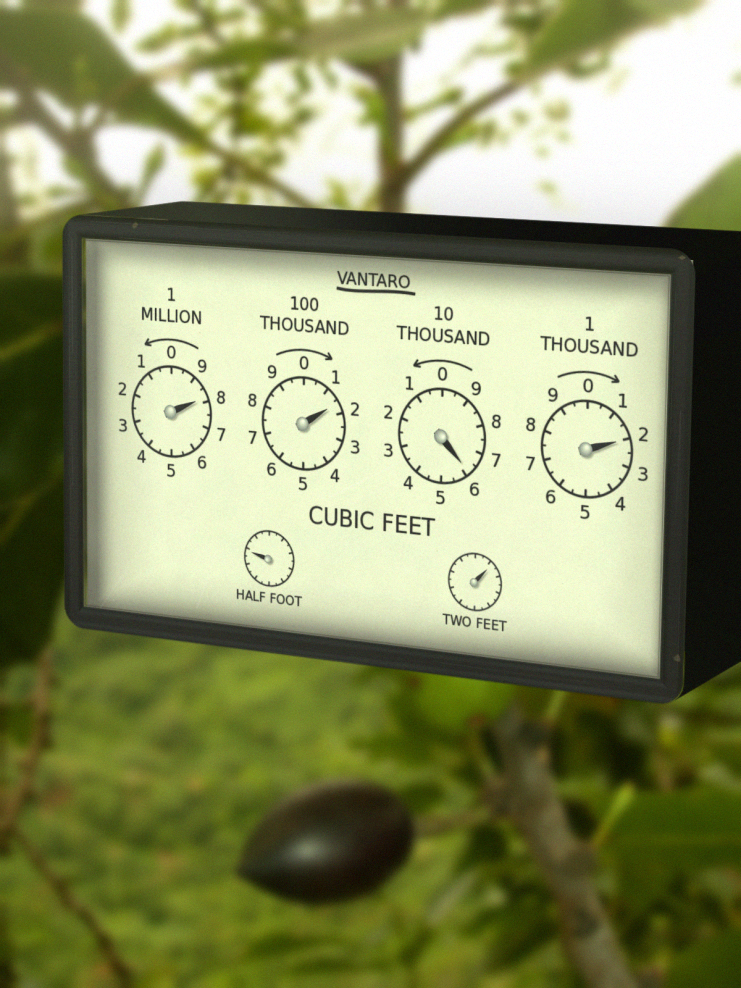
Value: 816200; ft³
